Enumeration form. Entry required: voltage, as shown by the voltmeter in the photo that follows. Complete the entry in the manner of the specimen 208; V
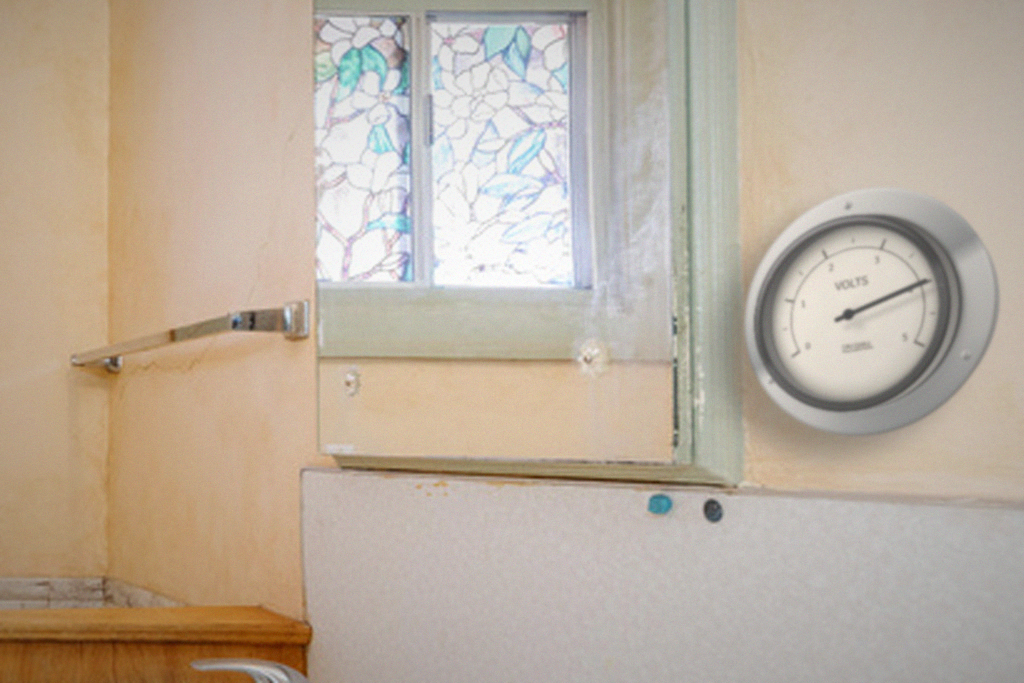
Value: 4; V
